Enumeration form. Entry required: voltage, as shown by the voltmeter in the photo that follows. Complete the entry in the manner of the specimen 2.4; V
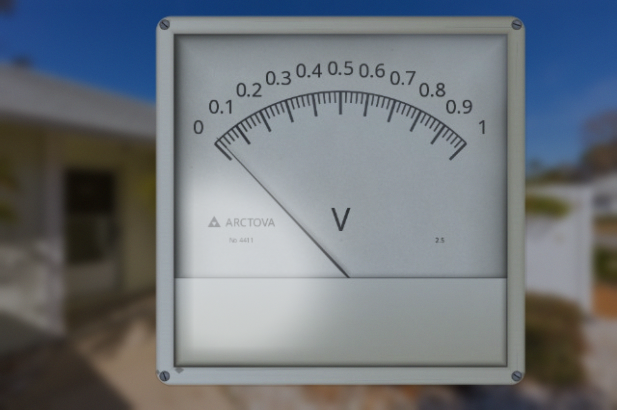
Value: 0.02; V
